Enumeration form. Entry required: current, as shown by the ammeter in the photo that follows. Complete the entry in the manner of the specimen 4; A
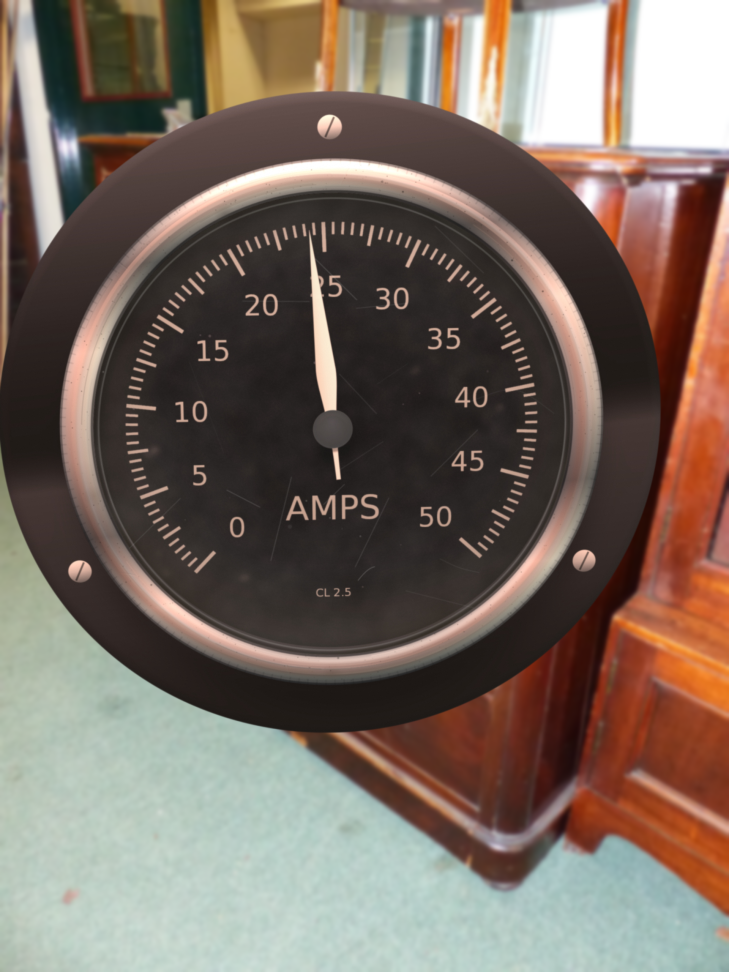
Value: 24.25; A
